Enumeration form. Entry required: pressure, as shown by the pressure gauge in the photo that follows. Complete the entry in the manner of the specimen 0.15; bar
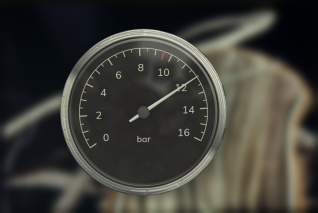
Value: 12; bar
